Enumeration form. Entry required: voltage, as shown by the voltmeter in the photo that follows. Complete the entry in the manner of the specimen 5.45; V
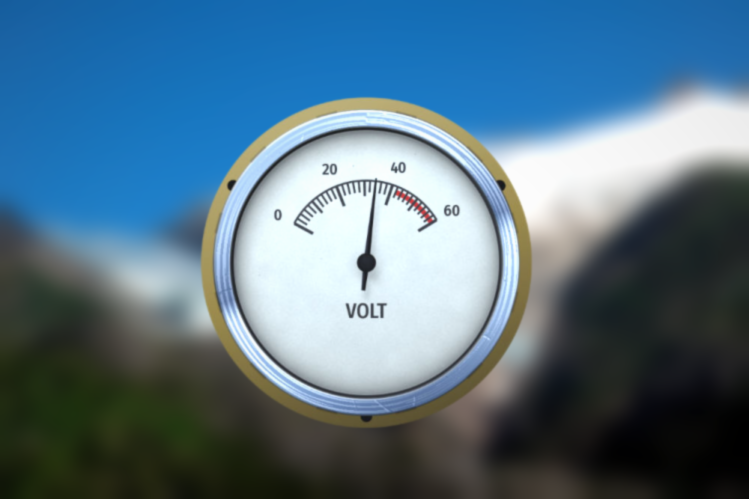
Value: 34; V
